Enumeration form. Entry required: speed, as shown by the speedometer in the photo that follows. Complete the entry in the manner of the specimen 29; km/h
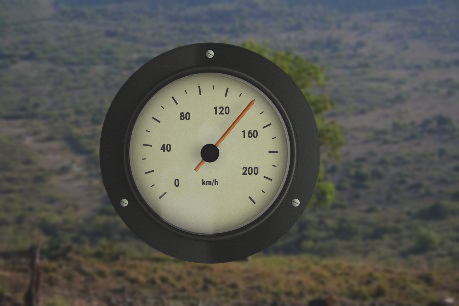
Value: 140; km/h
